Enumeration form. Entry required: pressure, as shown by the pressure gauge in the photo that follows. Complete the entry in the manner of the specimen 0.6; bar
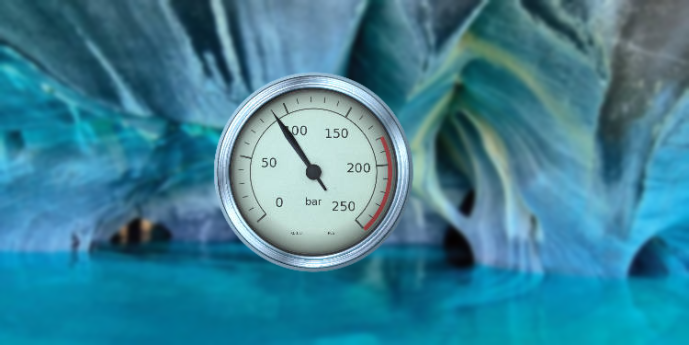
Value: 90; bar
